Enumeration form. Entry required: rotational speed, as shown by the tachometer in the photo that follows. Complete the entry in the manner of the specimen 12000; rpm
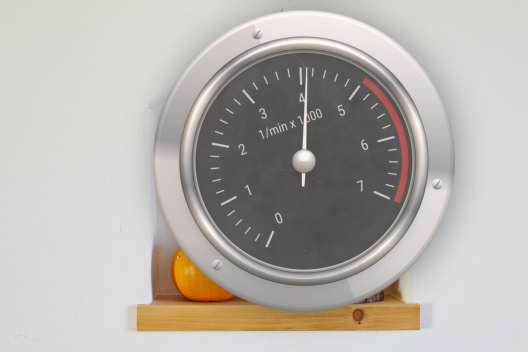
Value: 4100; rpm
